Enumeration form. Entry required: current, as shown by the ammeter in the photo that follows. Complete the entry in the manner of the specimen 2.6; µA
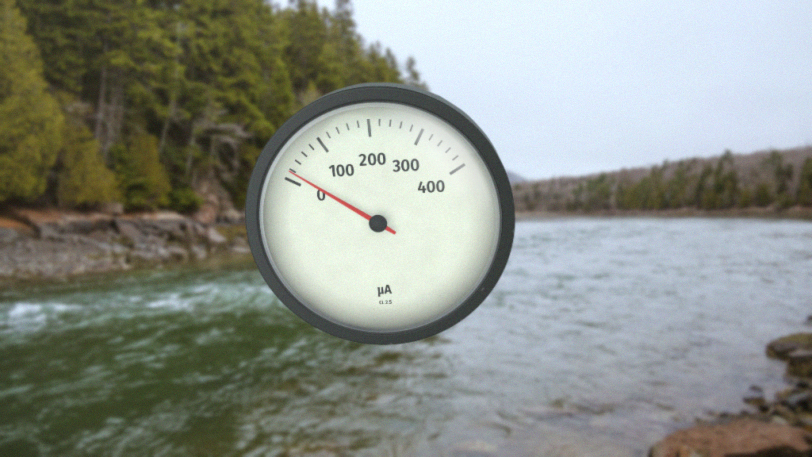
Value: 20; µA
